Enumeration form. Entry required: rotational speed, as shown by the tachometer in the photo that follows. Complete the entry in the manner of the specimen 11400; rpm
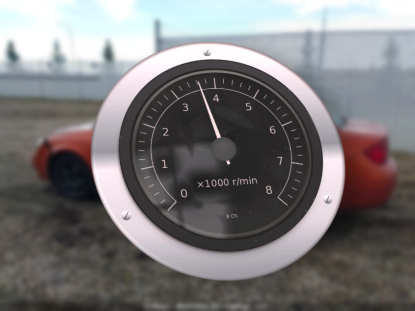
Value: 3600; rpm
